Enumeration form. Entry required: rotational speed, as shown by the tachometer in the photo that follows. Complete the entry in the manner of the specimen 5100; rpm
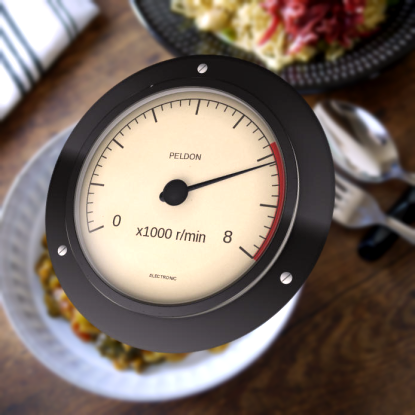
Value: 6200; rpm
